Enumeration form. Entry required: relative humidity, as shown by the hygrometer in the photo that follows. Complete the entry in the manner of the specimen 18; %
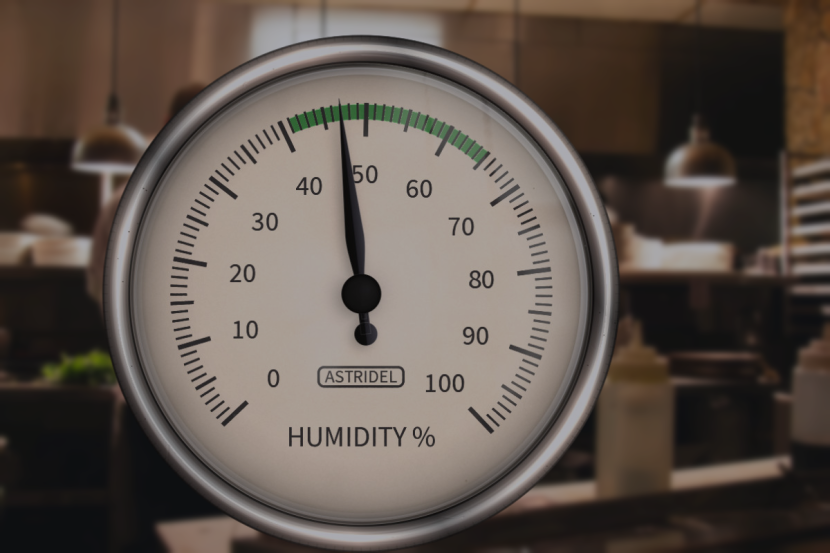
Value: 47; %
